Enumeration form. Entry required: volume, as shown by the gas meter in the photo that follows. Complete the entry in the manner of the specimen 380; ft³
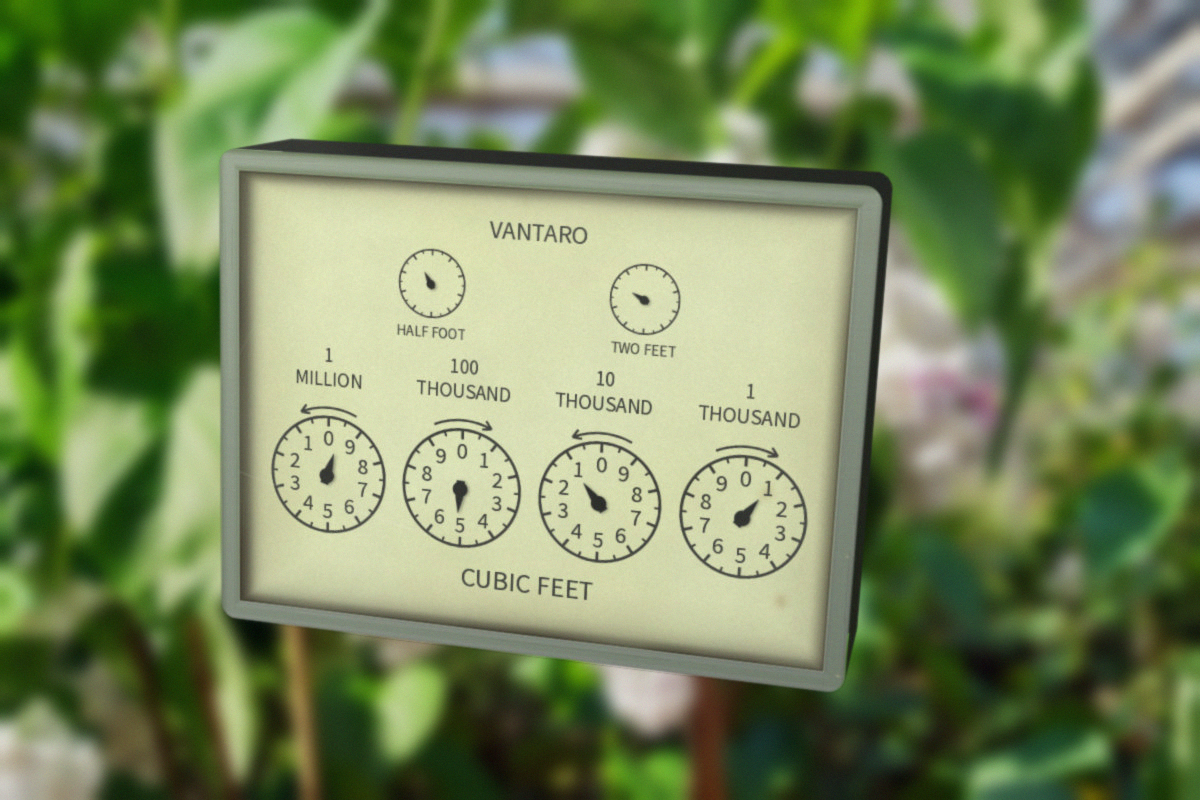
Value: 951100; ft³
